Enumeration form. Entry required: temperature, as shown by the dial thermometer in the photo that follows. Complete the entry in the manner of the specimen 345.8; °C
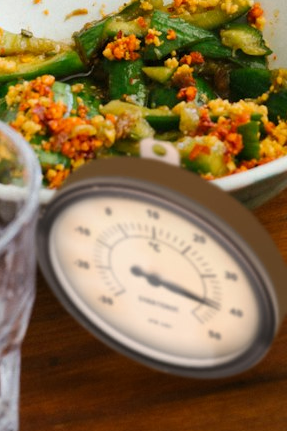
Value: 40; °C
